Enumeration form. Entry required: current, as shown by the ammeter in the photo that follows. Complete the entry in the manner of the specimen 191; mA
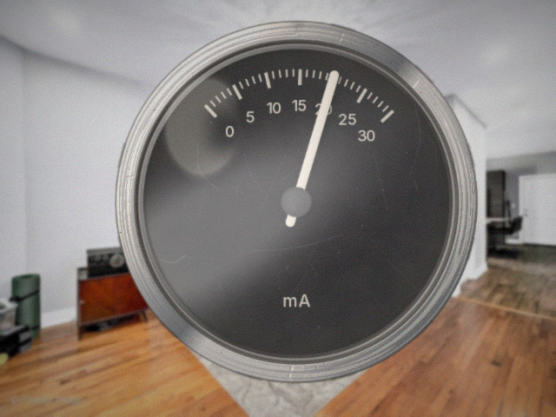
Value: 20; mA
